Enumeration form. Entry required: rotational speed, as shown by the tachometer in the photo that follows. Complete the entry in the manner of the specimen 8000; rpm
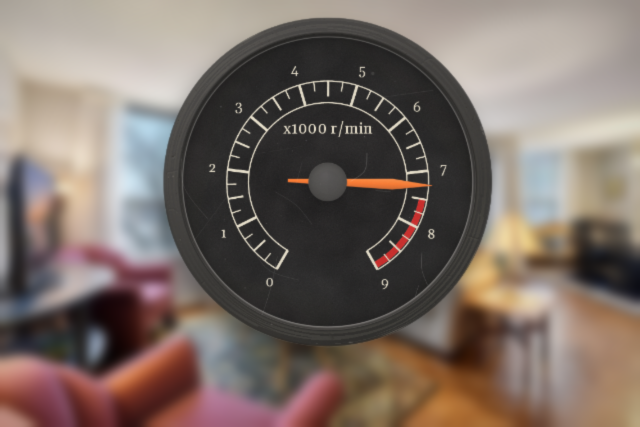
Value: 7250; rpm
